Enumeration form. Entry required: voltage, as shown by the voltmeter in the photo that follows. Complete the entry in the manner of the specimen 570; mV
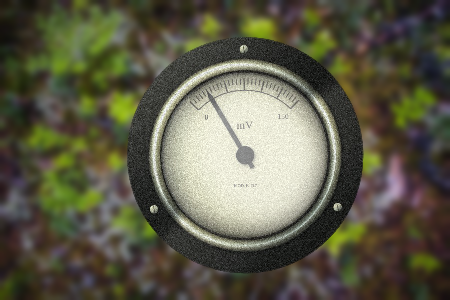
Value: 25; mV
